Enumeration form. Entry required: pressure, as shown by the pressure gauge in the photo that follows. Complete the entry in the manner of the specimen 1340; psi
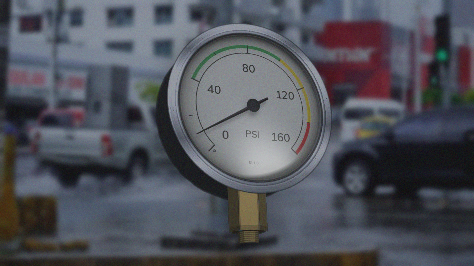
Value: 10; psi
